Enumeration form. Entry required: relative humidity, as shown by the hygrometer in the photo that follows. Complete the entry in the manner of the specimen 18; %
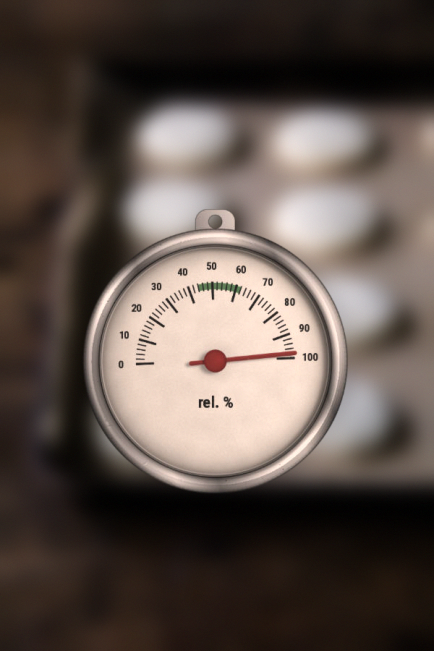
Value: 98; %
